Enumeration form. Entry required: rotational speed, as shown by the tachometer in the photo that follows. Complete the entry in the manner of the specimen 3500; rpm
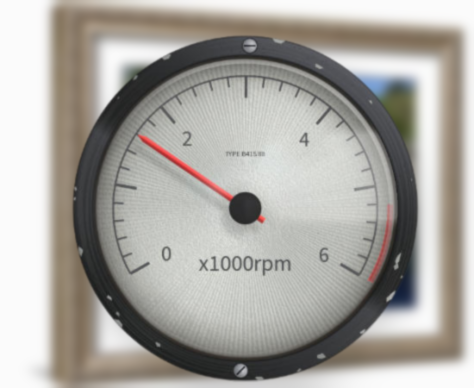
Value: 1600; rpm
